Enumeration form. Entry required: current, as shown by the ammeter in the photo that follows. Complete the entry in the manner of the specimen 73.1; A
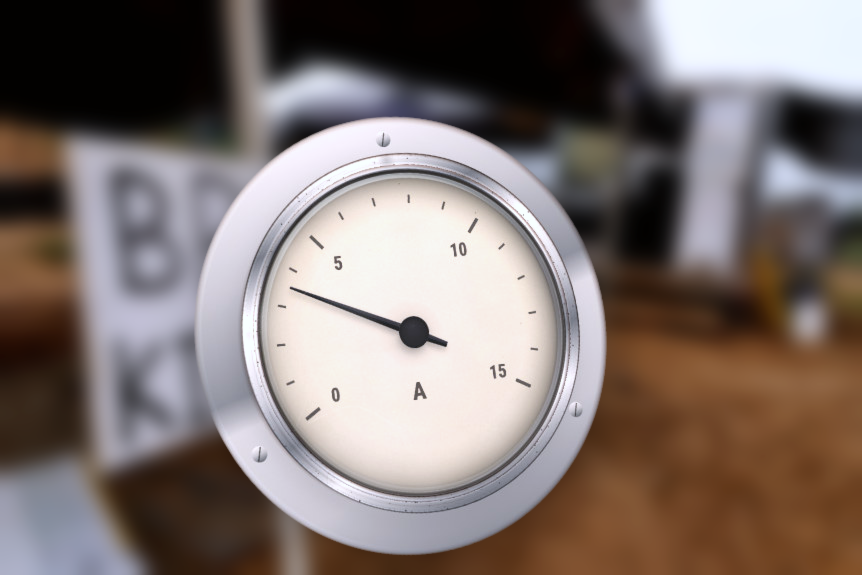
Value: 3.5; A
